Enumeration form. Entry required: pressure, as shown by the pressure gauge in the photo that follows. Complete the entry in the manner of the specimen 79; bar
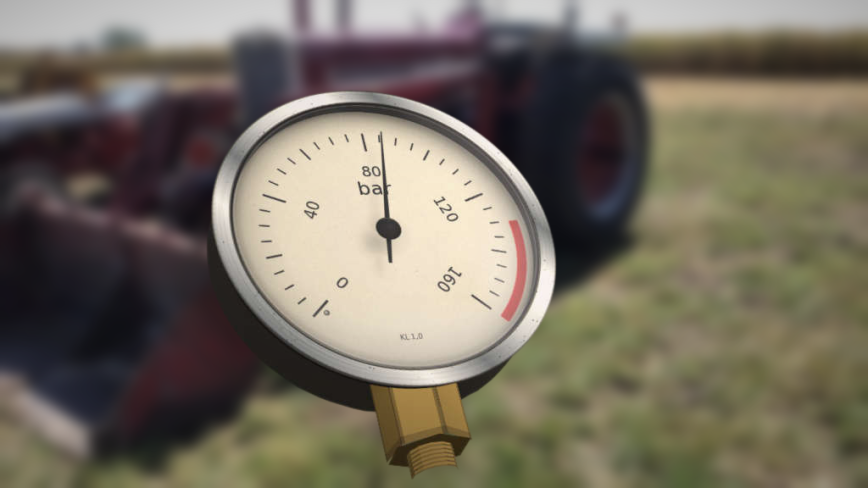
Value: 85; bar
